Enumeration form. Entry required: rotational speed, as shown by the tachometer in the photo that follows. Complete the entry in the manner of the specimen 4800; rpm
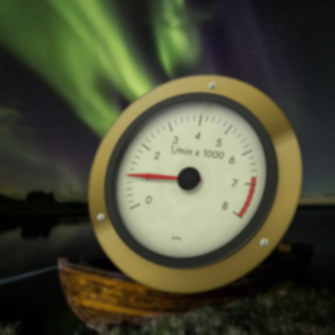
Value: 1000; rpm
